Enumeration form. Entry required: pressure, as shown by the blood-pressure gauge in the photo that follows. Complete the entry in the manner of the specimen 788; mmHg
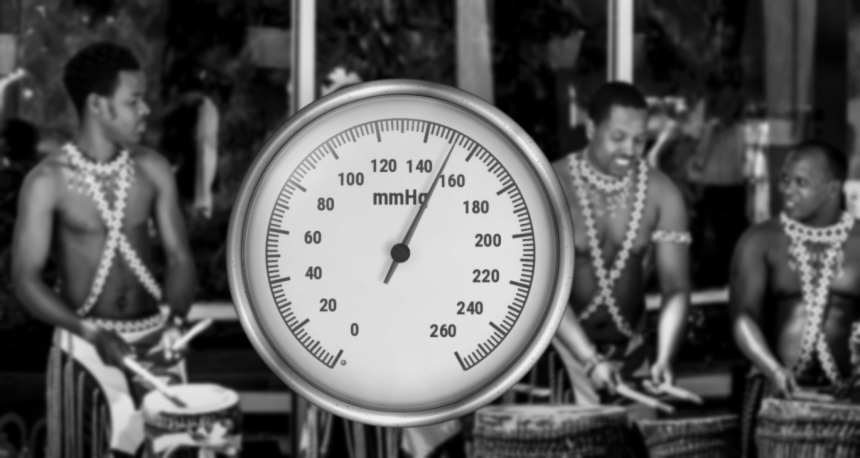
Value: 152; mmHg
